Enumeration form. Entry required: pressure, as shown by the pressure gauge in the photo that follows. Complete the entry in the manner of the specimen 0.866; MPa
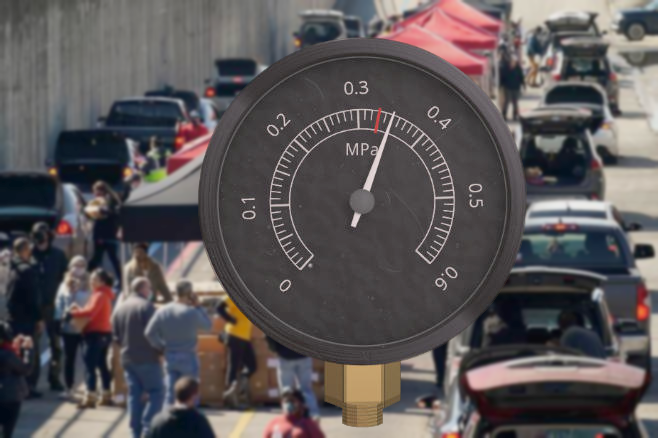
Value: 0.35; MPa
